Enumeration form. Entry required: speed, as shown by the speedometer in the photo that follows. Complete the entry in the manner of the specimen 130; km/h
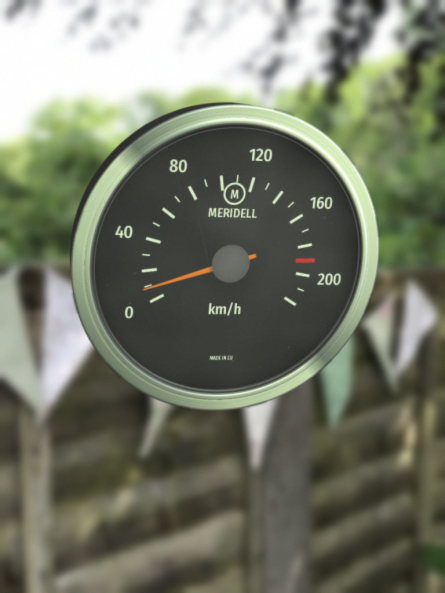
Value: 10; km/h
